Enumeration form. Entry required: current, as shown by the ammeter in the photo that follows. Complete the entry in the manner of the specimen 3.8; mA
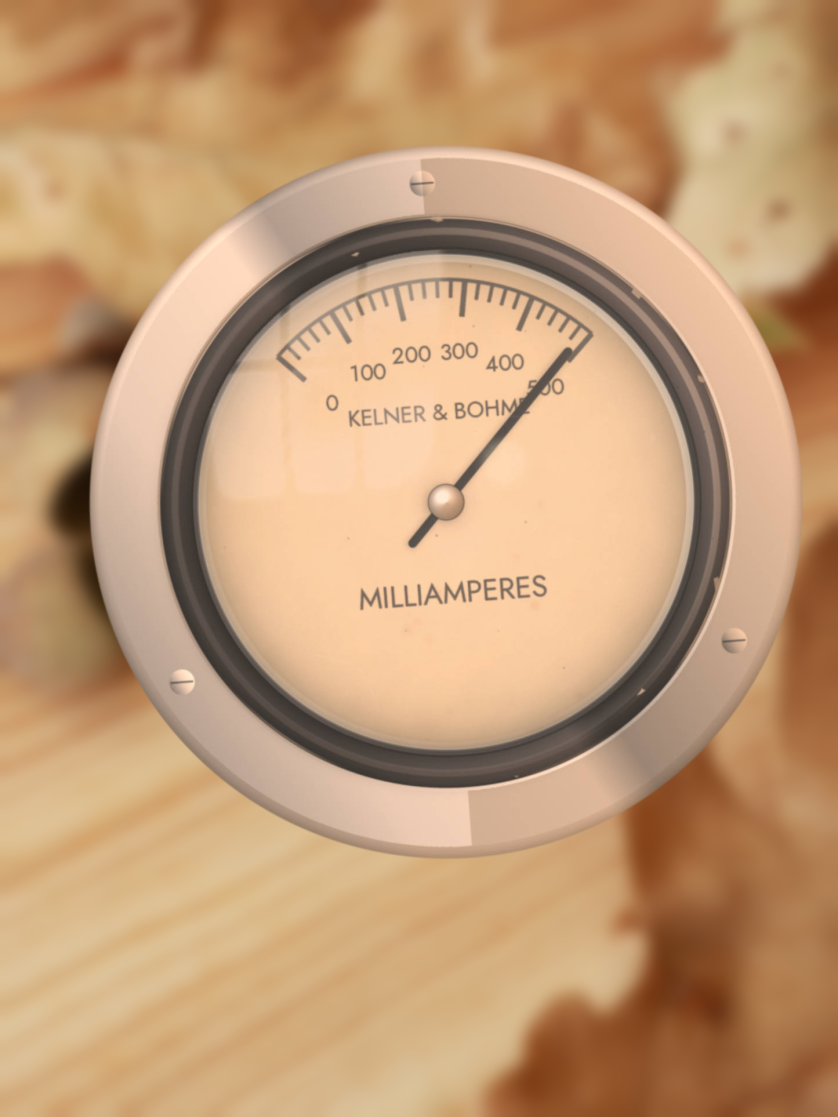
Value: 490; mA
